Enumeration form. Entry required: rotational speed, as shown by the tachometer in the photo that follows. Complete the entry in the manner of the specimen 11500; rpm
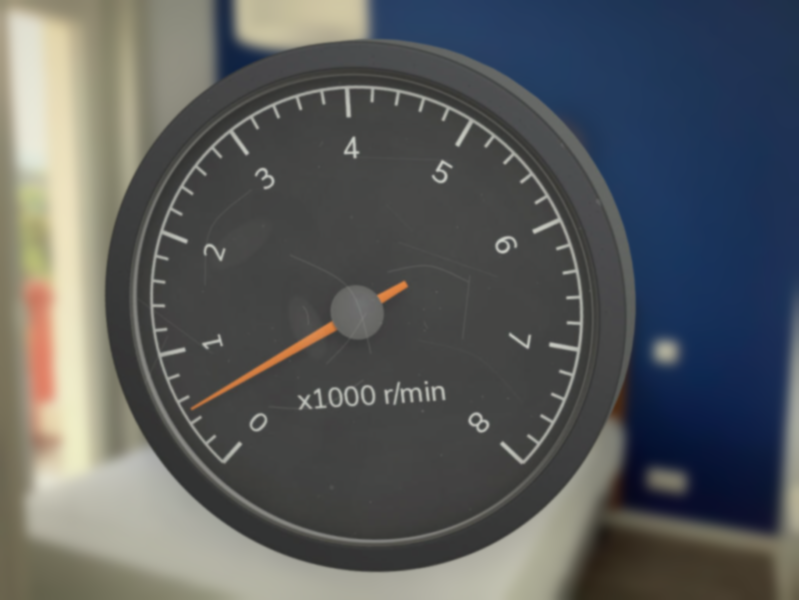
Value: 500; rpm
